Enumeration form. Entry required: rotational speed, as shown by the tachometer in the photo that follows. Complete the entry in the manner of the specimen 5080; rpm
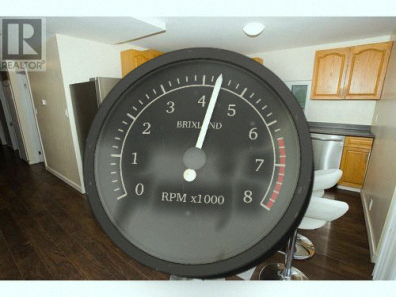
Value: 4400; rpm
